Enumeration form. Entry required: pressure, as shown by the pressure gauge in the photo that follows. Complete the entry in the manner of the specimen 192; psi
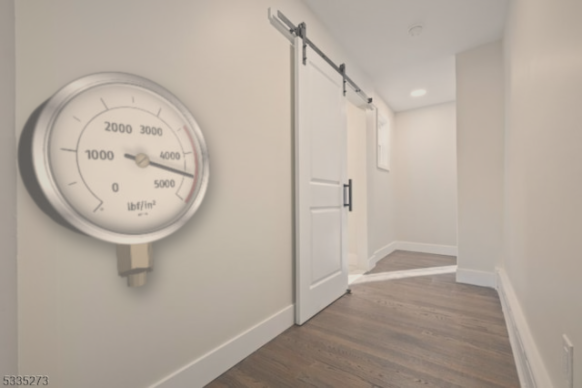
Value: 4500; psi
